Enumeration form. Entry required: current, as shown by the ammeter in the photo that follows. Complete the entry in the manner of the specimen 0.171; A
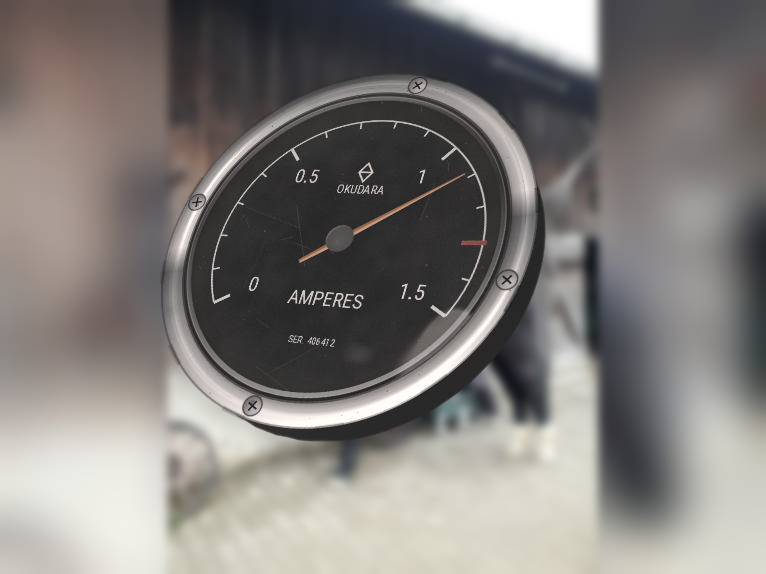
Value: 1.1; A
